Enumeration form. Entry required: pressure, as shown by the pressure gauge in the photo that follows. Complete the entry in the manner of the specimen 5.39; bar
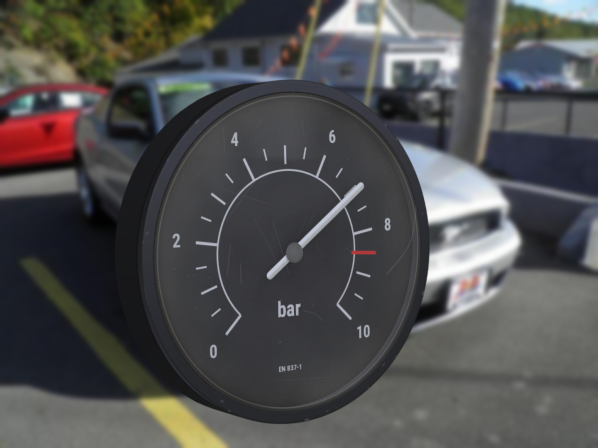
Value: 7; bar
